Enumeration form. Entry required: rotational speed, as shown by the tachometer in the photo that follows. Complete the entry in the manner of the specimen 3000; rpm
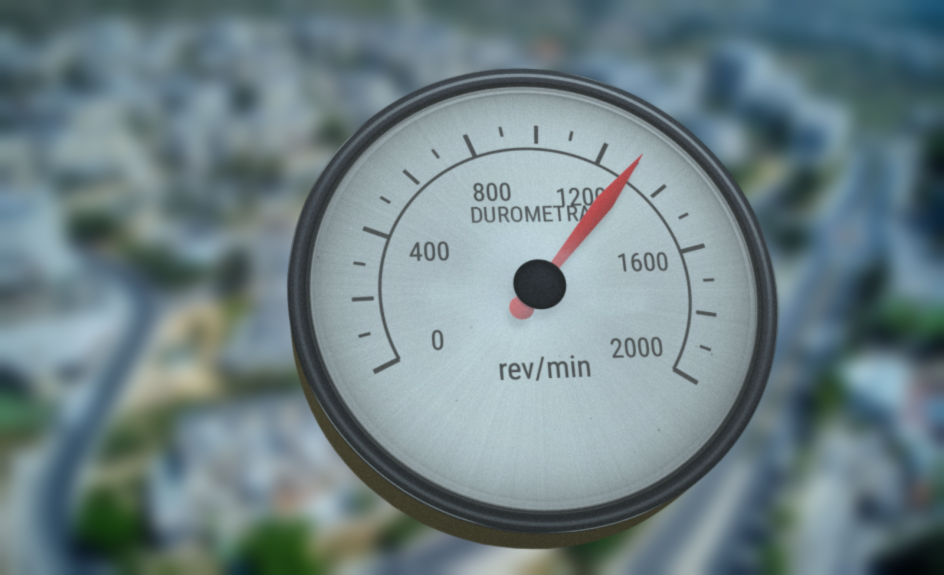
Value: 1300; rpm
